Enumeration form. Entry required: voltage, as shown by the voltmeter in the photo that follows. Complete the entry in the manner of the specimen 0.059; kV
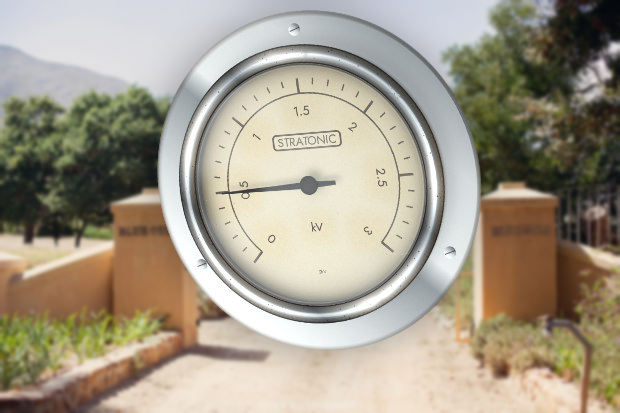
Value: 0.5; kV
